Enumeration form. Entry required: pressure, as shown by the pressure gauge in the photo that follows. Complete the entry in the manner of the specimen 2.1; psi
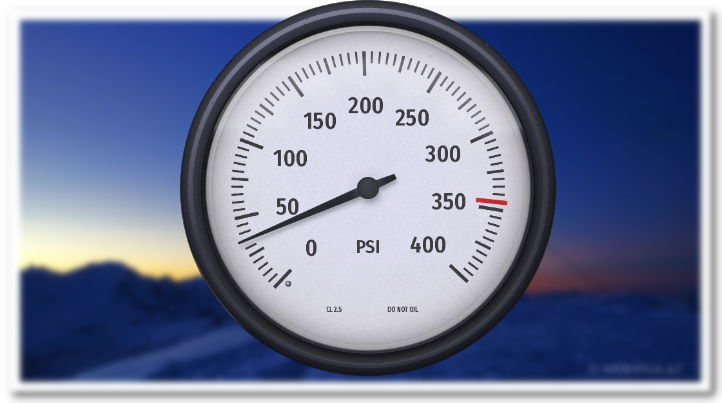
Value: 35; psi
